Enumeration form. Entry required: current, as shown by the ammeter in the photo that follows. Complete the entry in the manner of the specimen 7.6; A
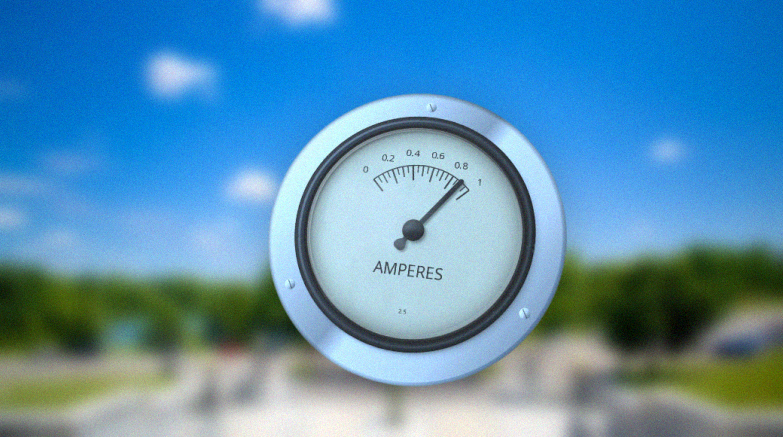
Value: 0.9; A
